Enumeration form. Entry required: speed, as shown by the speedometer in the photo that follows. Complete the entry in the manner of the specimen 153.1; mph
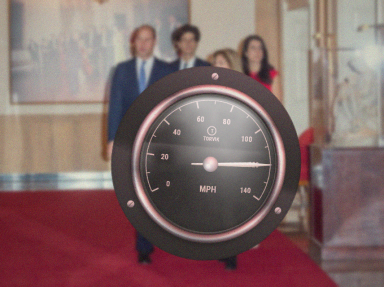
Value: 120; mph
